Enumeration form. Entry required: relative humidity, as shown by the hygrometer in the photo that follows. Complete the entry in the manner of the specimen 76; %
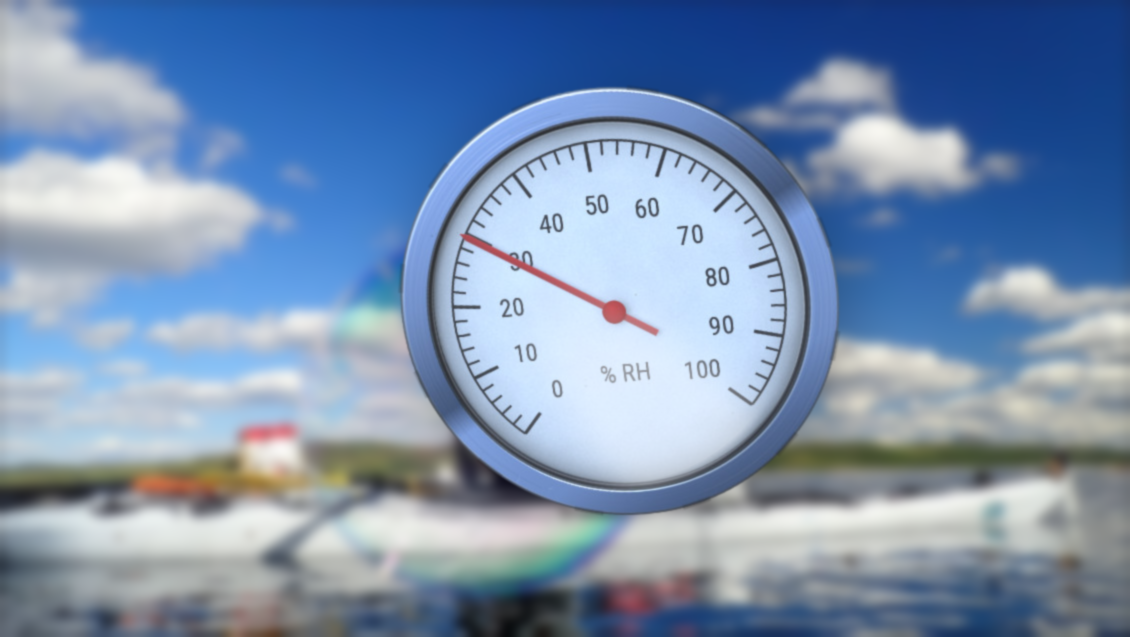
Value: 30; %
